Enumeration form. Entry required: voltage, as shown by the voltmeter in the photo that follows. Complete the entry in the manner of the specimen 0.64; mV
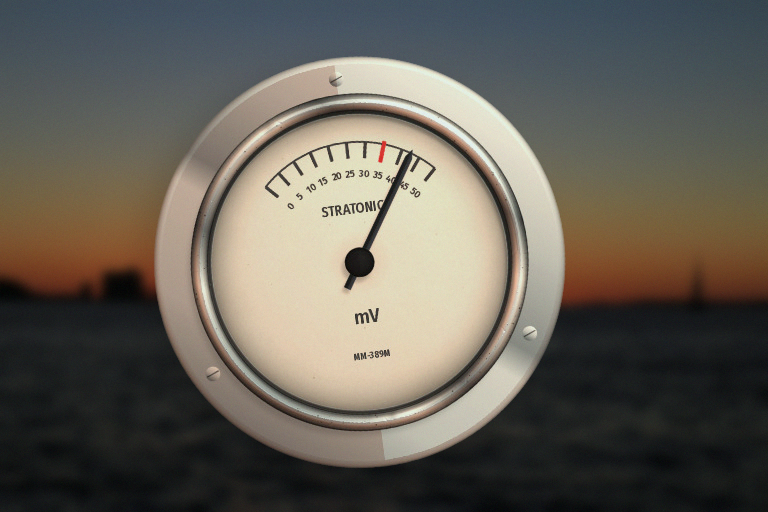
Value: 42.5; mV
